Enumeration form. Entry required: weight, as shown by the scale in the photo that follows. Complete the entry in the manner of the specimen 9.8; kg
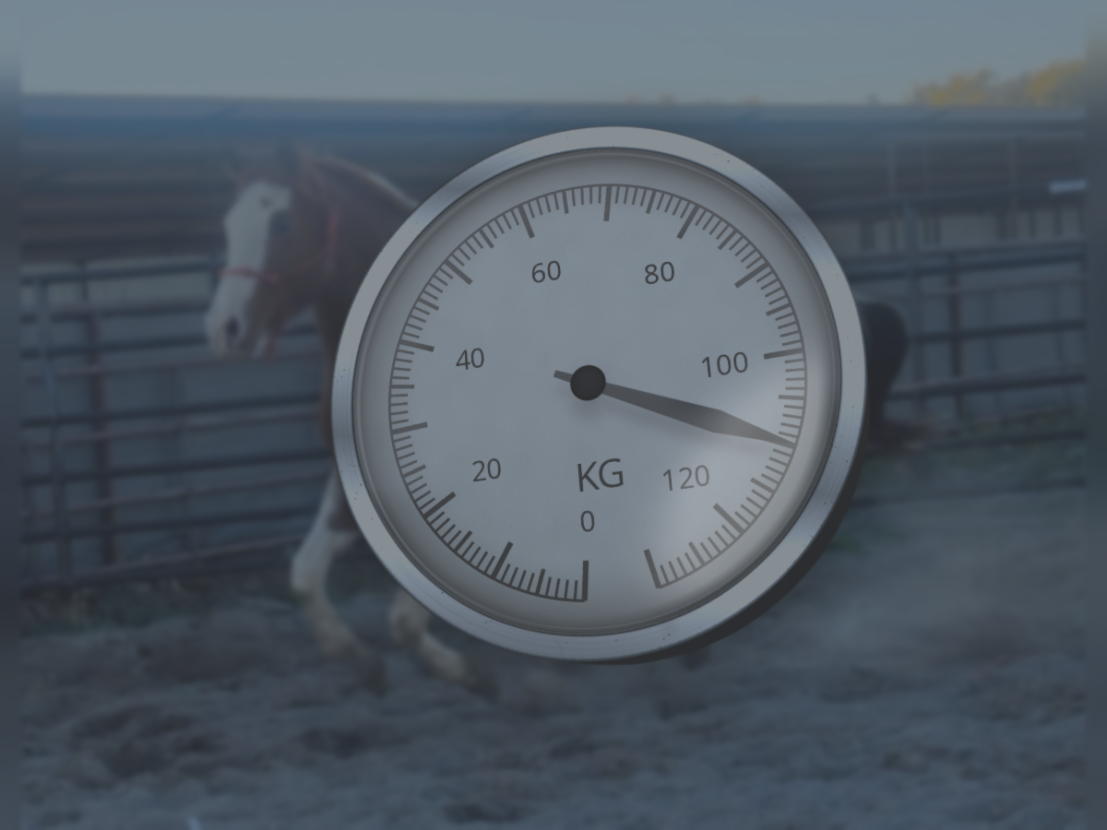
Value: 110; kg
